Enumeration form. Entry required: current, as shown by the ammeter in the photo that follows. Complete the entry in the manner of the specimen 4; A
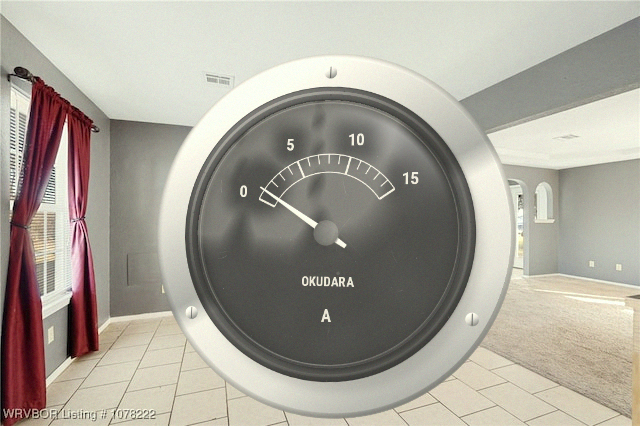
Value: 1; A
